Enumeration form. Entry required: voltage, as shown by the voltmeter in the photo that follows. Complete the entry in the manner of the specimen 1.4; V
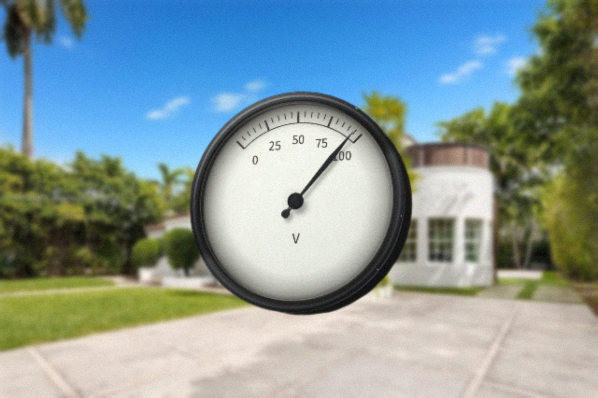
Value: 95; V
